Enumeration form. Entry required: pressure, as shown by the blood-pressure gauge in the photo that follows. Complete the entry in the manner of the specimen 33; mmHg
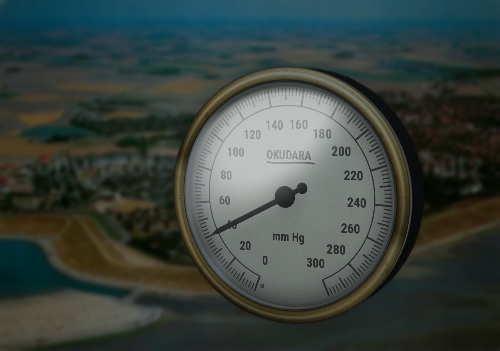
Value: 40; mmHg
